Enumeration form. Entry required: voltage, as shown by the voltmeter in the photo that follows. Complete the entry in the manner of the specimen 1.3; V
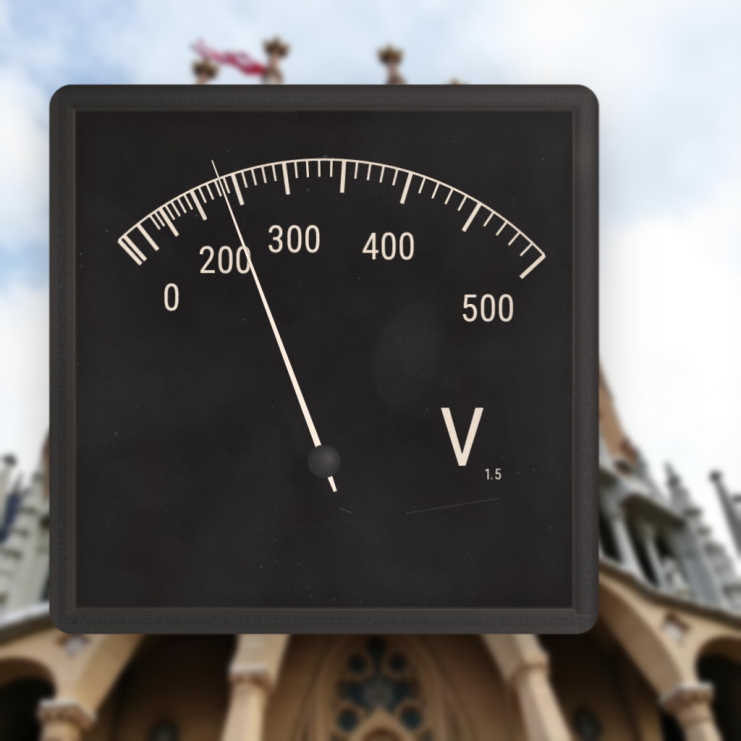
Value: 235; V
